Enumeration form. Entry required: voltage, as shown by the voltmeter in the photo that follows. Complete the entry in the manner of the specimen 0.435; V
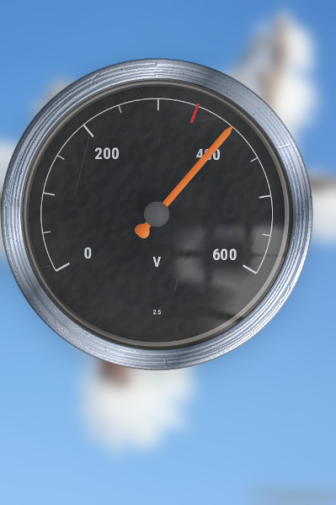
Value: 400; V
